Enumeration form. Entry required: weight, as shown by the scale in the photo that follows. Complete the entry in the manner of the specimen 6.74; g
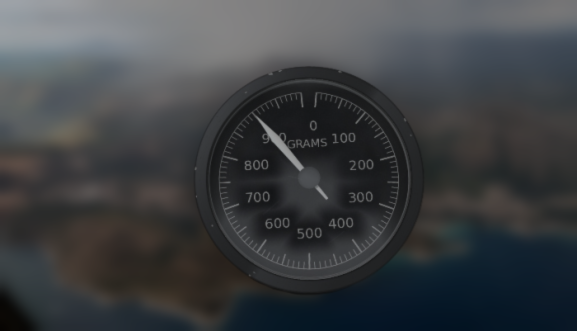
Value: 900; g
